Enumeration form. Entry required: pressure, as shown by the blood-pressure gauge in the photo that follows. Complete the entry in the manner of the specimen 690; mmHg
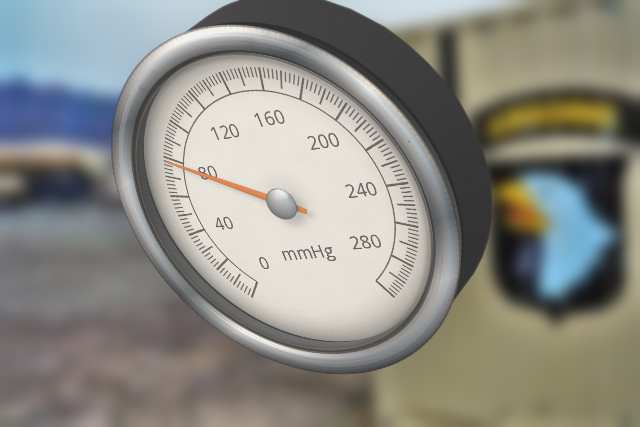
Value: 80; mmHg
